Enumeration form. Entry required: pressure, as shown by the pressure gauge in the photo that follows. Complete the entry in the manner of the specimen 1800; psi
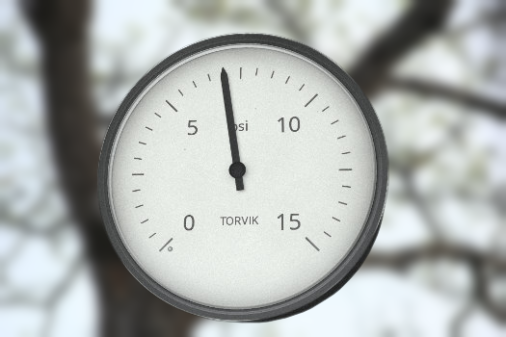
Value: 7; psi
